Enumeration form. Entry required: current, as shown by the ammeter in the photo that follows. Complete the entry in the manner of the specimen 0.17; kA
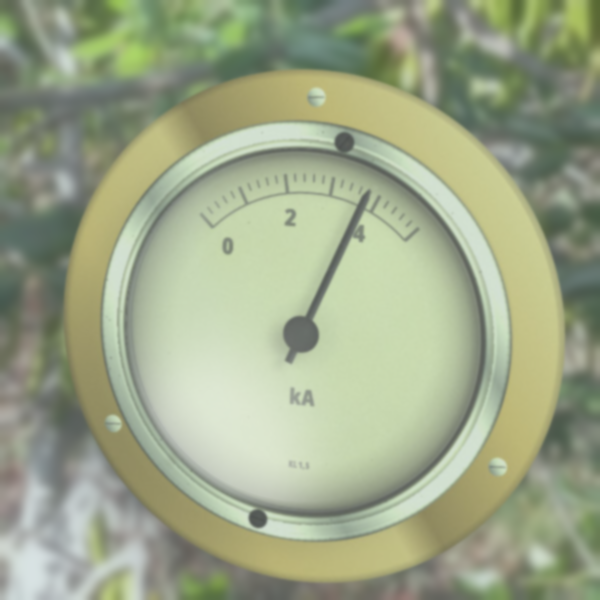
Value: 3.8; kA
